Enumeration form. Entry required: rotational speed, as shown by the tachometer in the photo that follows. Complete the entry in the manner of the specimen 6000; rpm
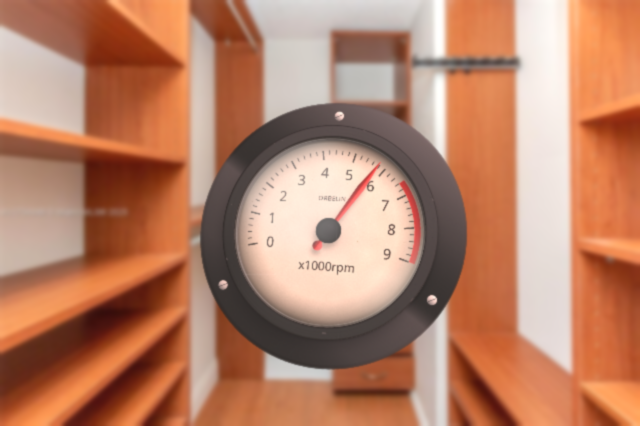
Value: 5800; rpm
